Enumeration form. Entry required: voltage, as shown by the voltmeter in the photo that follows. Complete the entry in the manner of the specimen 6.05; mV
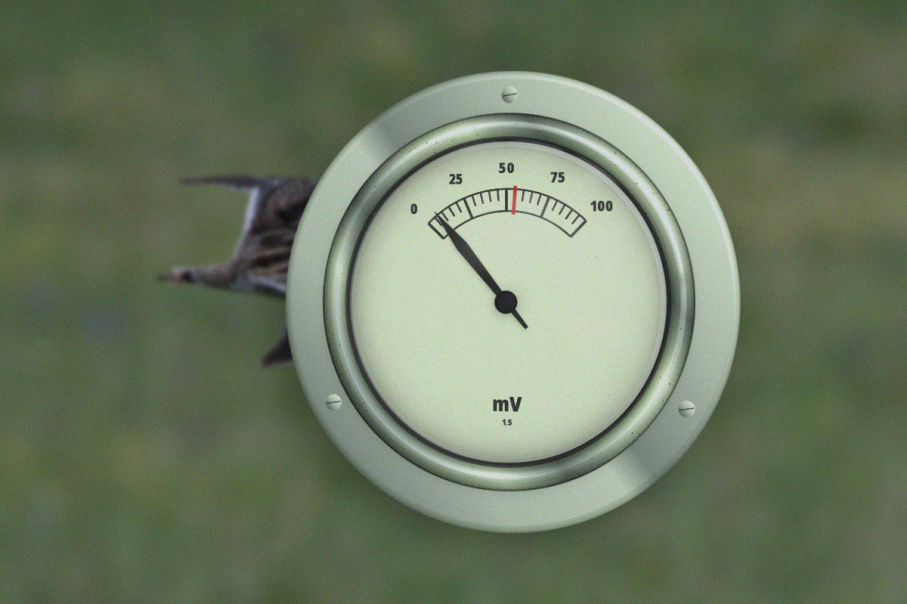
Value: 7.5; mV
